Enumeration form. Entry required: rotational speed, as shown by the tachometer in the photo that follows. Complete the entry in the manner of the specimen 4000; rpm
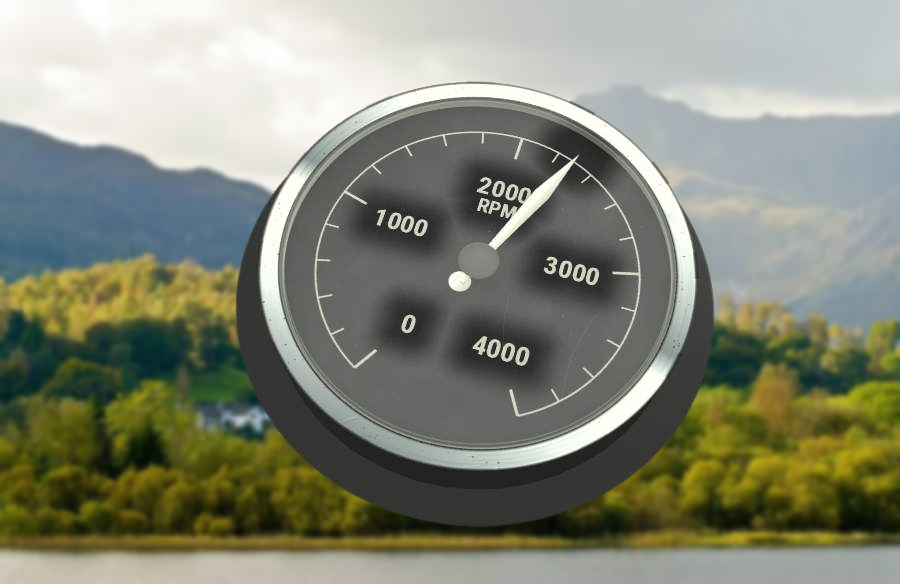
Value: 2300; rpm
